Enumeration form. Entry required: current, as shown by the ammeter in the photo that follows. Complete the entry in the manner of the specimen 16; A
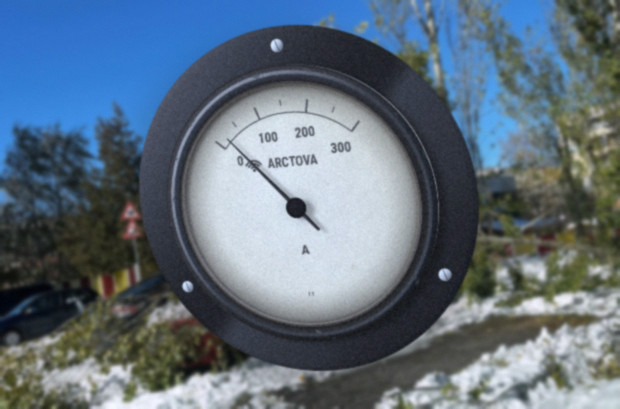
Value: 25; A
